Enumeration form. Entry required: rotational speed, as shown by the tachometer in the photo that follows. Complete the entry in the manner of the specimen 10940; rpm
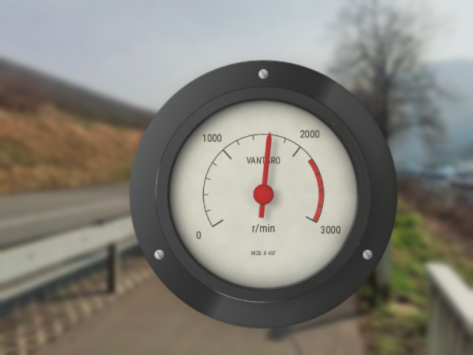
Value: 1600; rpm
